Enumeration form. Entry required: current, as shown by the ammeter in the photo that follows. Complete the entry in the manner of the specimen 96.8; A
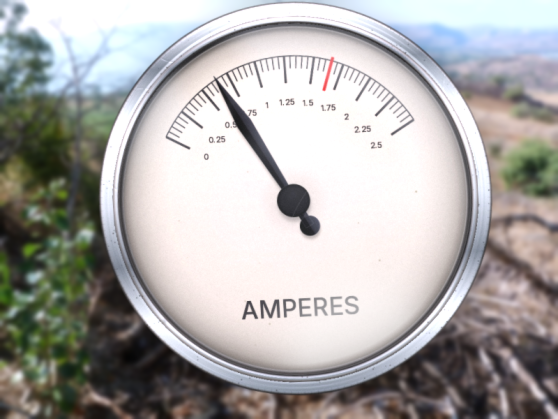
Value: 0.65; A
